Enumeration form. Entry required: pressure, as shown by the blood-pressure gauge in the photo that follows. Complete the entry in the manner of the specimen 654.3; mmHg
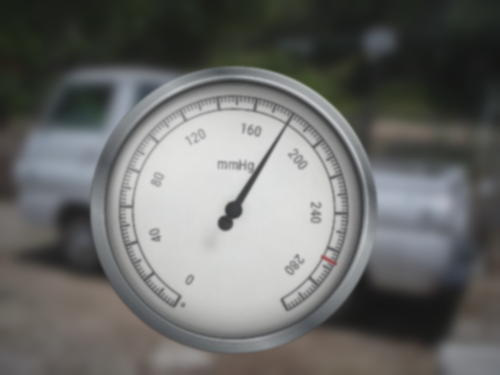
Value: 180; mmHg
